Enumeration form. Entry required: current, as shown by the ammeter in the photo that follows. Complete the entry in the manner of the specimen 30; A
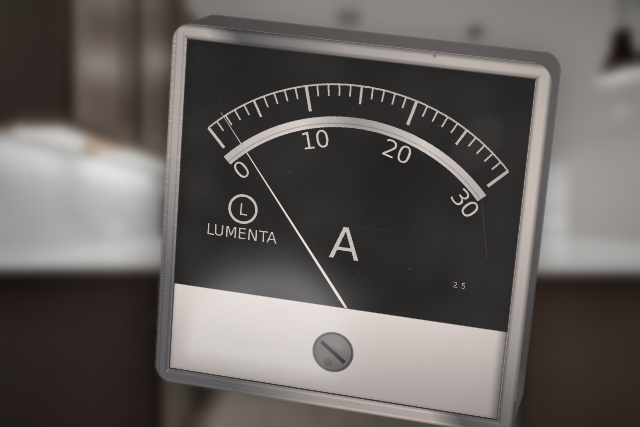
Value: 2; A
